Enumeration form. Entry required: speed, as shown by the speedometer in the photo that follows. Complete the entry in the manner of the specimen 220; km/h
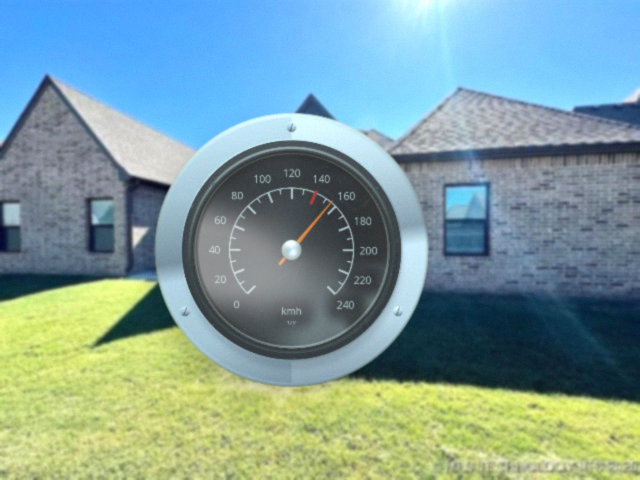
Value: 155; km/h
